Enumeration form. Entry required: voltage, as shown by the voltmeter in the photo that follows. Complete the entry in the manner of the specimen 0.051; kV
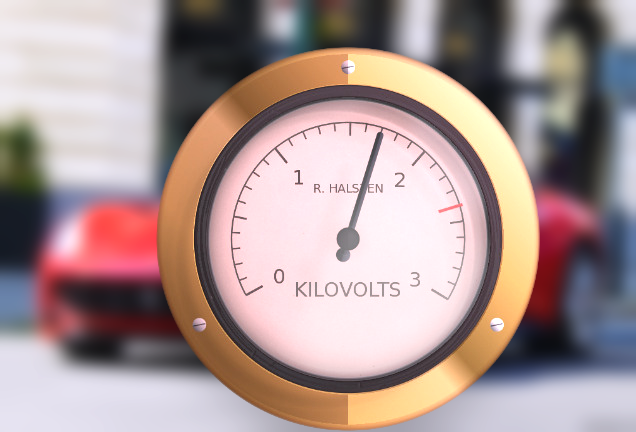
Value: 1.7; kV
